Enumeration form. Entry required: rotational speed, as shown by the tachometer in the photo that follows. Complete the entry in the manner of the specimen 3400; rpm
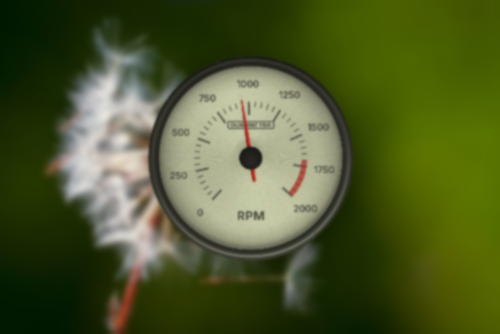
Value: 950; rpm
